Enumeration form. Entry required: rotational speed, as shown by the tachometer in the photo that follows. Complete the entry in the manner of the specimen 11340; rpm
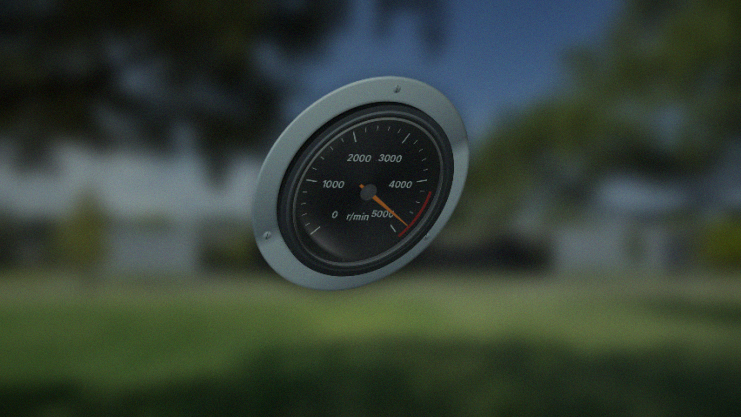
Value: 4800; rpm
